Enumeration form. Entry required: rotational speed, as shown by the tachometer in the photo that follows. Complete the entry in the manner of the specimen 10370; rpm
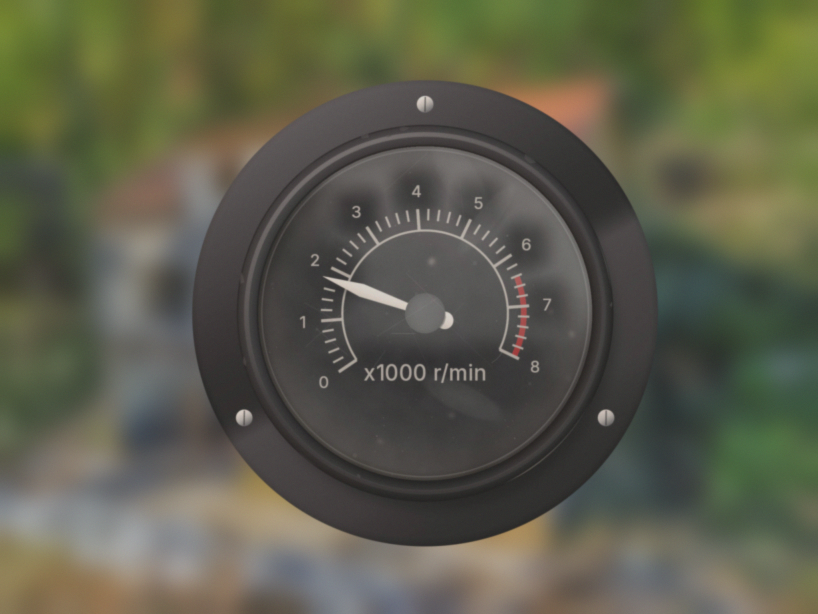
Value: 1800; rpm
